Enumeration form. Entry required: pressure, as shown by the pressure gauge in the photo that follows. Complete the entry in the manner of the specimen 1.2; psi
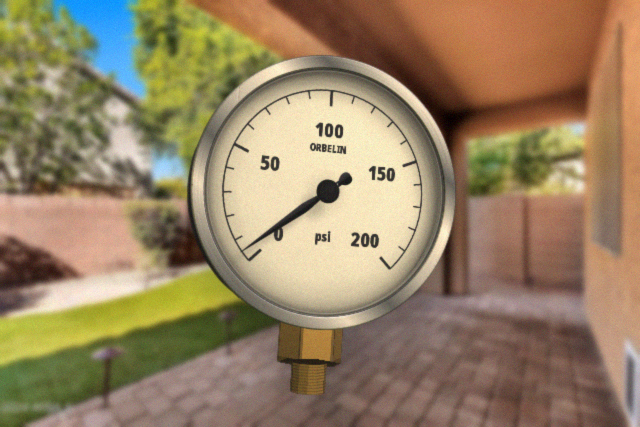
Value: 5; psi
